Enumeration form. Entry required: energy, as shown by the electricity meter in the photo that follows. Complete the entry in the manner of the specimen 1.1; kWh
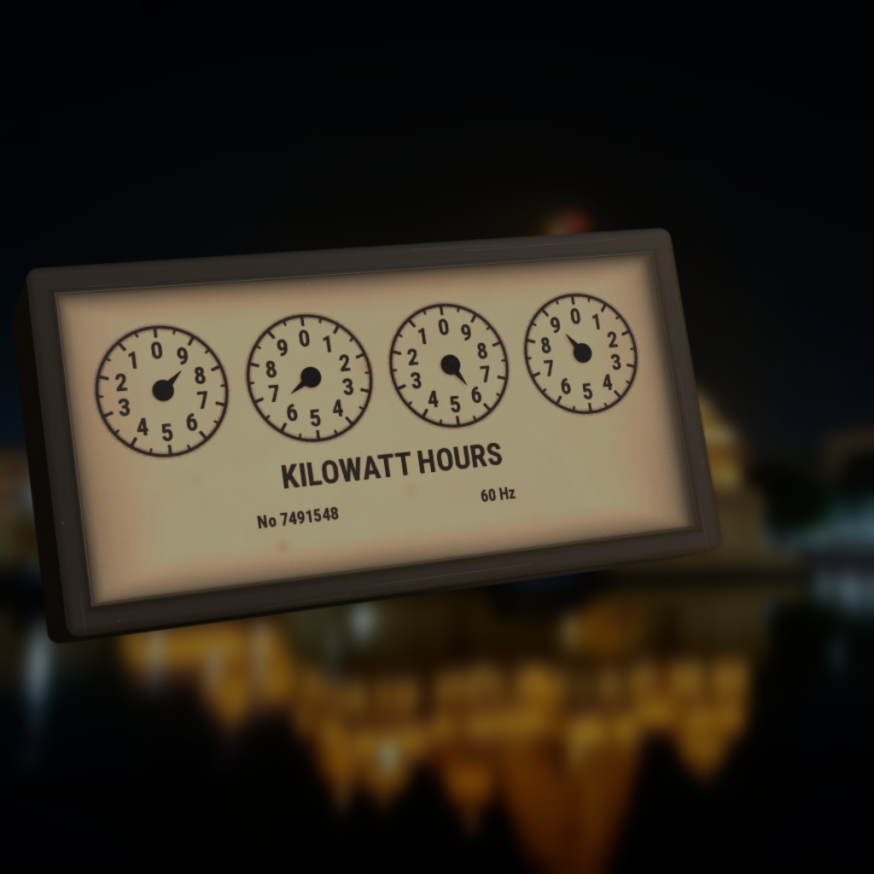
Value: 8659; kWh
